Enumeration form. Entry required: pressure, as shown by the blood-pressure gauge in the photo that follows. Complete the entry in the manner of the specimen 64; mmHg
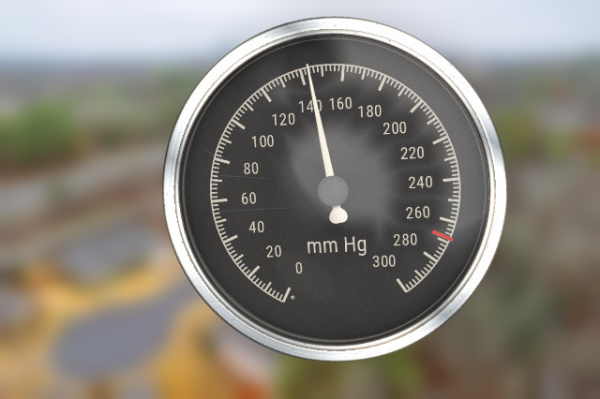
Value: 144; mmHg
